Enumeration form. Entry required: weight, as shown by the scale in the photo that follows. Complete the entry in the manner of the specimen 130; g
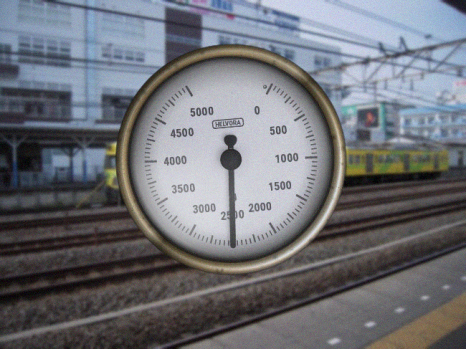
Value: 2500; g
